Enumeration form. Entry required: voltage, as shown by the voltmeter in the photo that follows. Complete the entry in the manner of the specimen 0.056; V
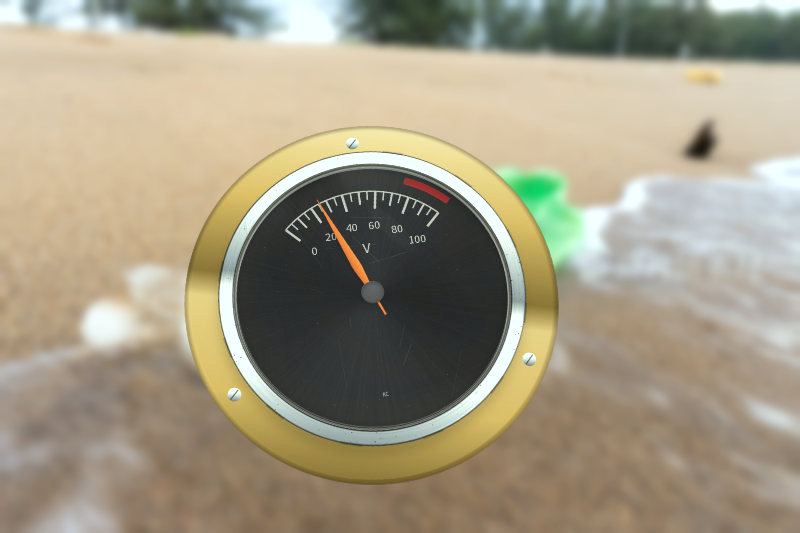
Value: 25; V
